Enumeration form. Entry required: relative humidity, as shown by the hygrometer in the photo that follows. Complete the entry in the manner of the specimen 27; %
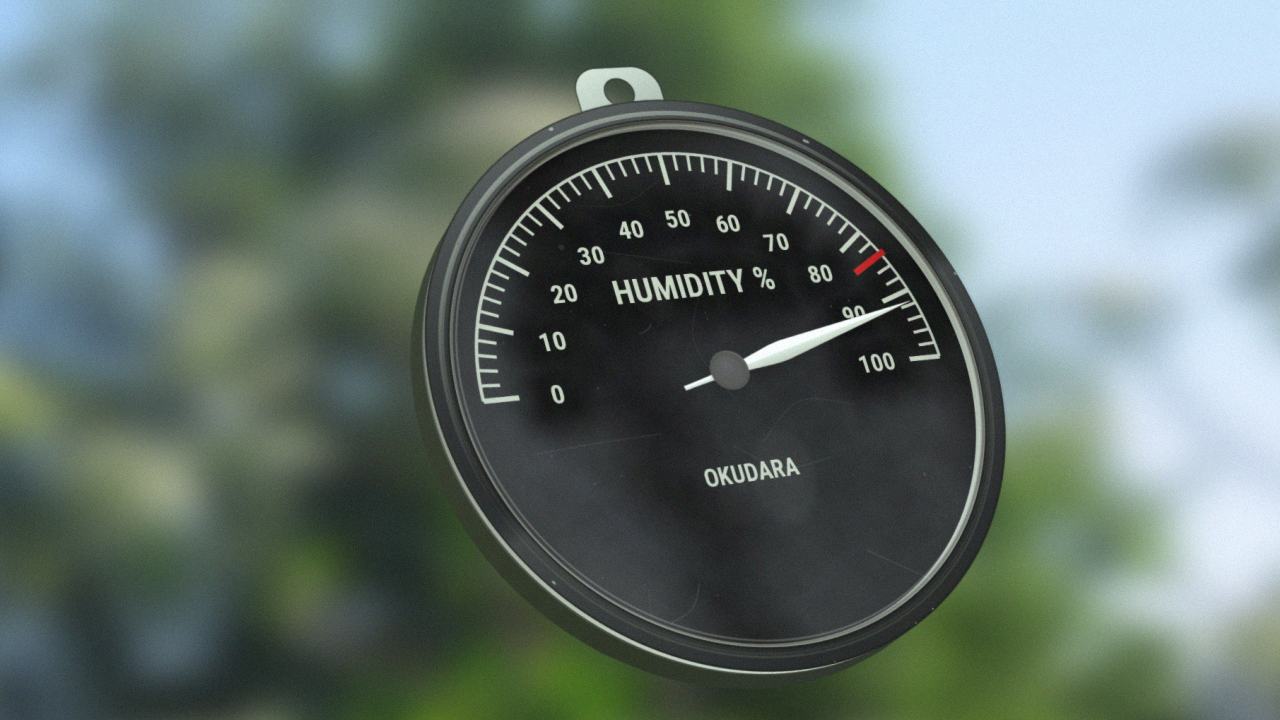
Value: 92; %
